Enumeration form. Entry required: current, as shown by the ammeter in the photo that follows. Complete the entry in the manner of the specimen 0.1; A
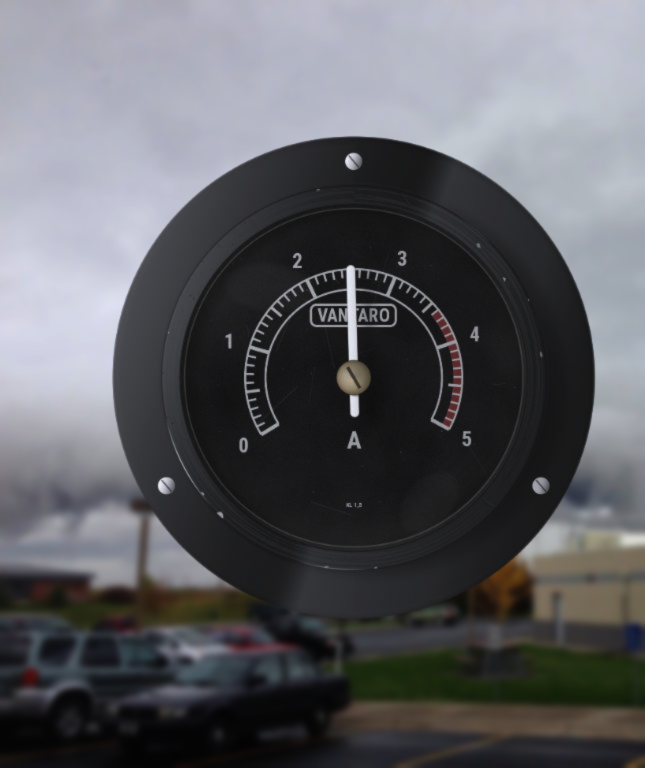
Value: 2.5; A
